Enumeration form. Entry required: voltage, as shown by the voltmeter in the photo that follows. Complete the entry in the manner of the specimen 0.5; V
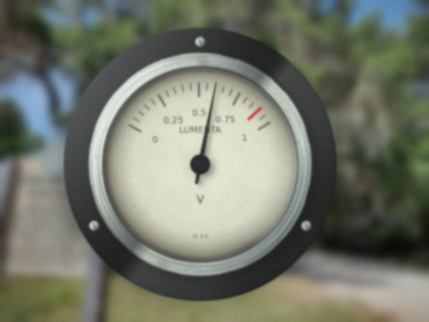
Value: 0.6; V
